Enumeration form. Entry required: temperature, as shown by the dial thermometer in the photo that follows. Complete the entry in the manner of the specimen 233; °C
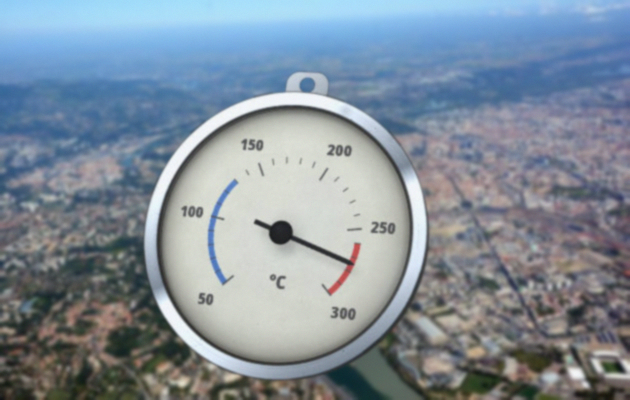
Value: 275; °C
